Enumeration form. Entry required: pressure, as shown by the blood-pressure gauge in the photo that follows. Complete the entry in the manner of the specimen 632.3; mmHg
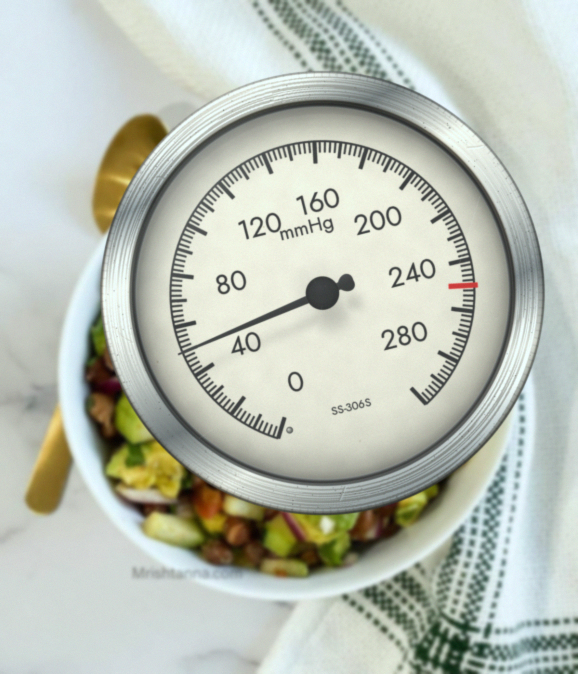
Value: 50; mmHg
